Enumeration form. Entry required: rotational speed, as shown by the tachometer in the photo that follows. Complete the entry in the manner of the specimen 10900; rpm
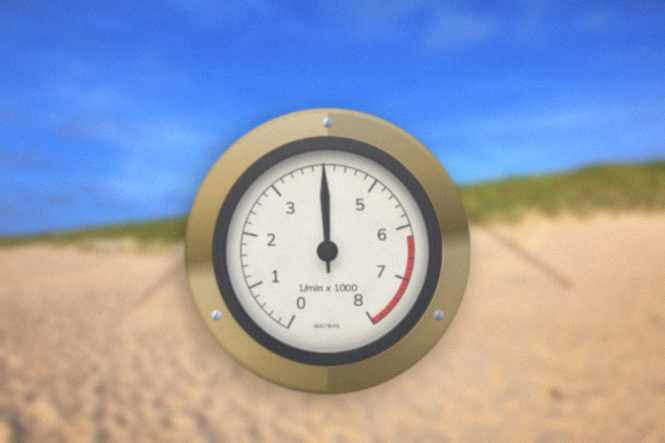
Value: 4000; rpm
